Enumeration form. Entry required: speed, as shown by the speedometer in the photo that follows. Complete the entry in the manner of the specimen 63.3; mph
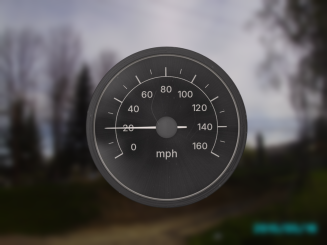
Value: 20; mph
